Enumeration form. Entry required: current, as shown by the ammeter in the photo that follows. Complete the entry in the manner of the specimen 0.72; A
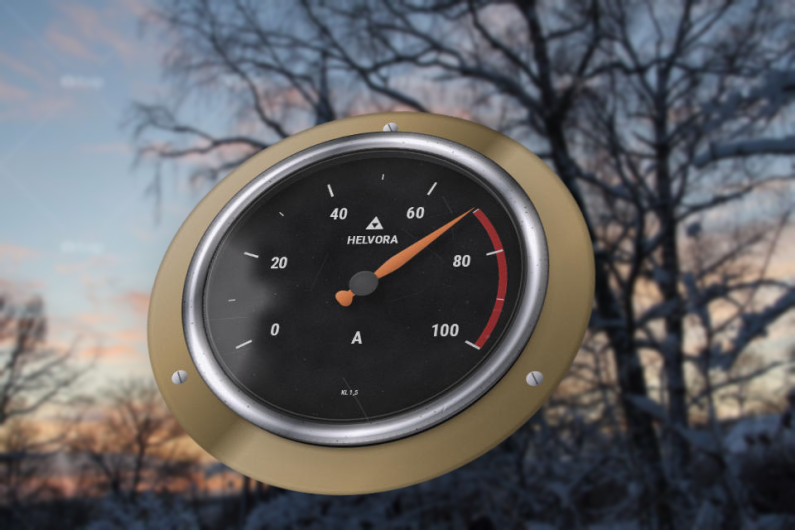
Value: 70; A
